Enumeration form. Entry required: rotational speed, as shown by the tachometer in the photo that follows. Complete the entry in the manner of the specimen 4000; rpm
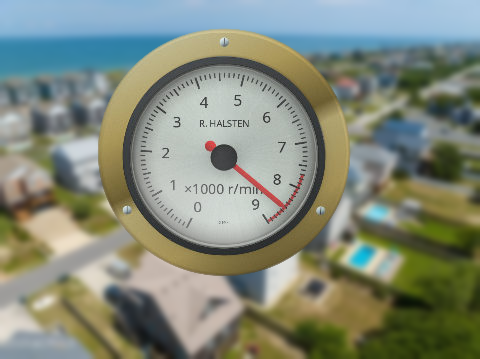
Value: 8500; rpm
